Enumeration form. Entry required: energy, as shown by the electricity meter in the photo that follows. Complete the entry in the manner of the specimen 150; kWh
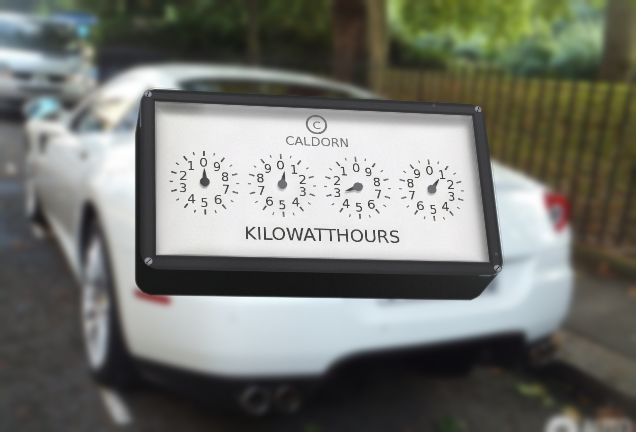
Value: 31; kWh
